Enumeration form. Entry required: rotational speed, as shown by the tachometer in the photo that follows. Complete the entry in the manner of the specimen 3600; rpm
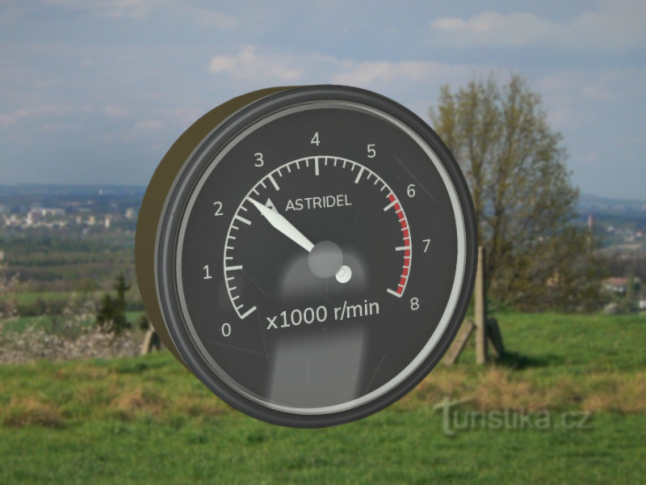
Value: 2400; rpm
